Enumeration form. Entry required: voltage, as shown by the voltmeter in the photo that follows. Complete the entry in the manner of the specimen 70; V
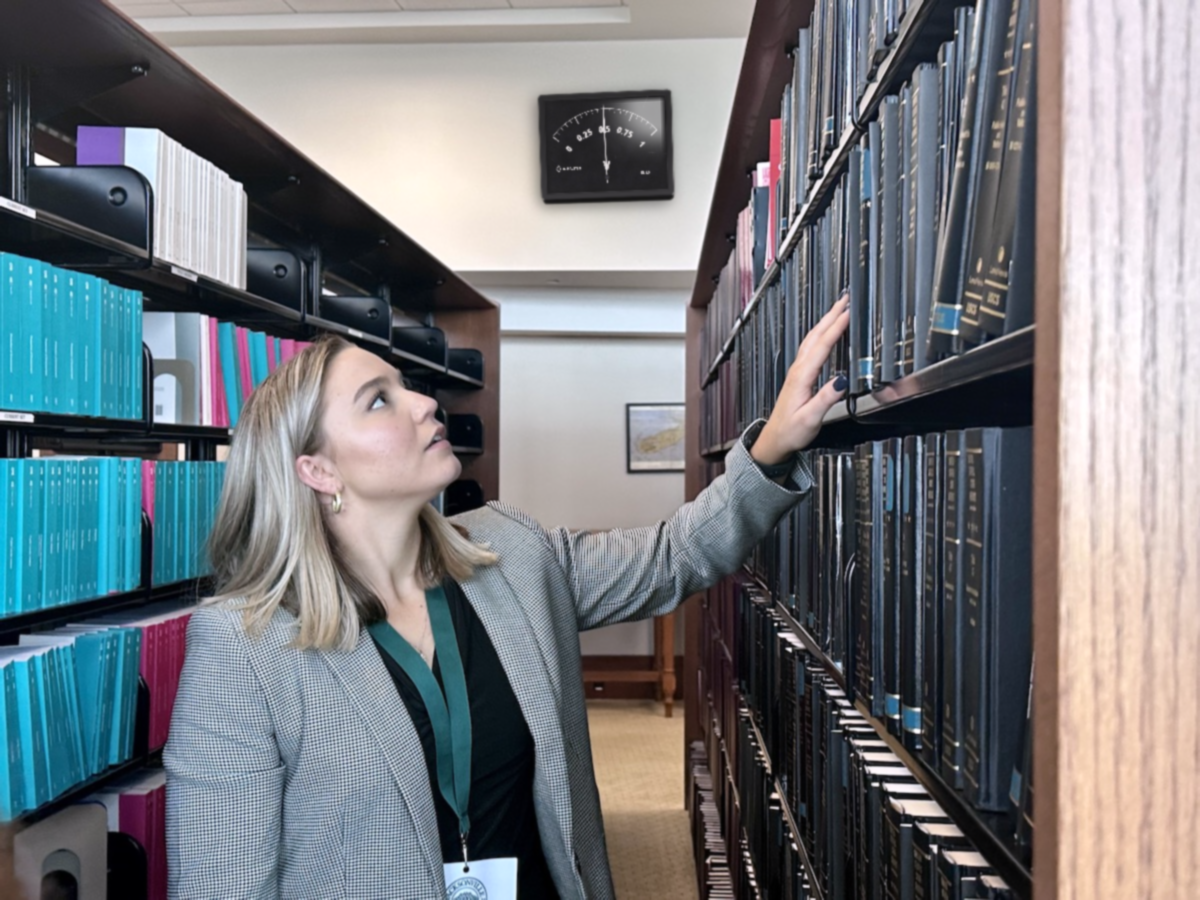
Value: 0.5; V
